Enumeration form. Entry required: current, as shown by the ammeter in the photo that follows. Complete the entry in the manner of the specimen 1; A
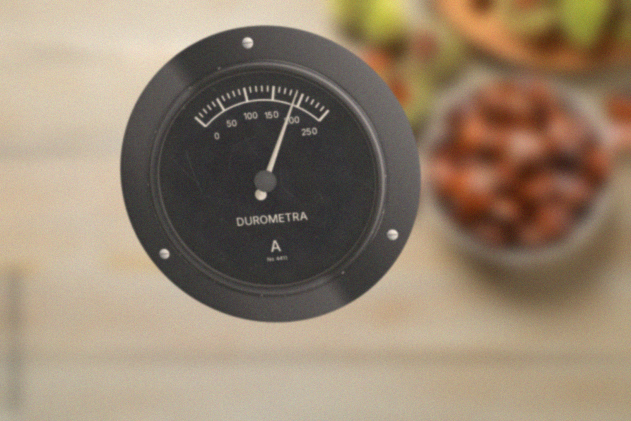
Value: 190; A
